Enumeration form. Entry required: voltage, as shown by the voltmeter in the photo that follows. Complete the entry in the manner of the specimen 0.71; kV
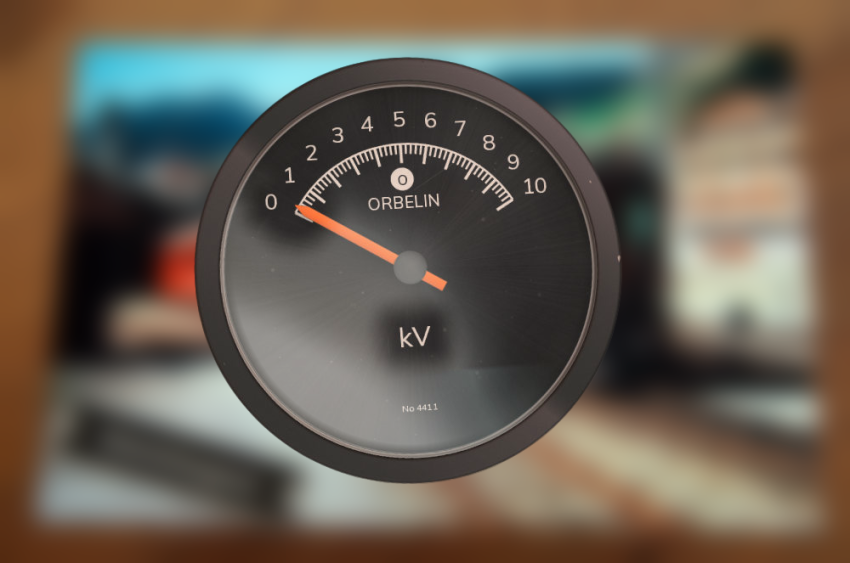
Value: 0.2; kV
